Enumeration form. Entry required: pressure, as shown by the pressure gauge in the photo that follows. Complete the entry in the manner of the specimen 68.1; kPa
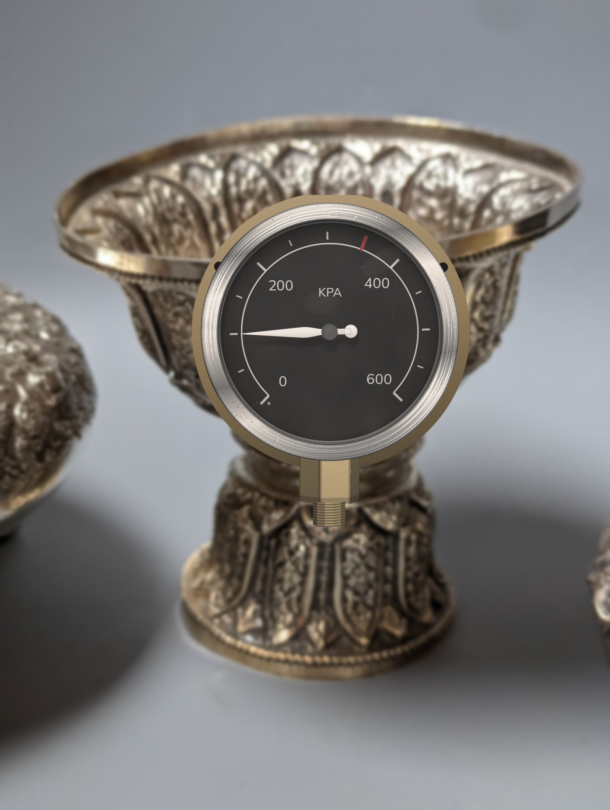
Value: 100; kPa
